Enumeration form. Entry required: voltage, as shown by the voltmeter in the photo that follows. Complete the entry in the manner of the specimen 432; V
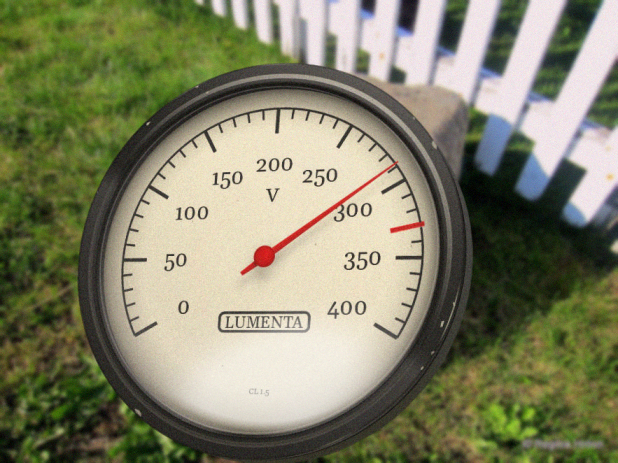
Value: 290; V
